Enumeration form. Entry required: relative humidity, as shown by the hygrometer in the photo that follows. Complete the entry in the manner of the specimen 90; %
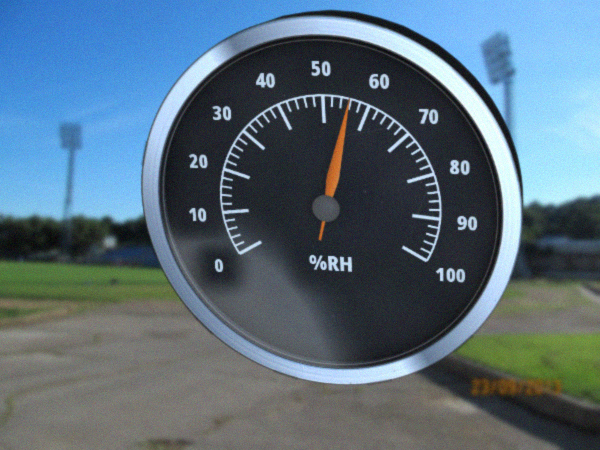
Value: 56; %
